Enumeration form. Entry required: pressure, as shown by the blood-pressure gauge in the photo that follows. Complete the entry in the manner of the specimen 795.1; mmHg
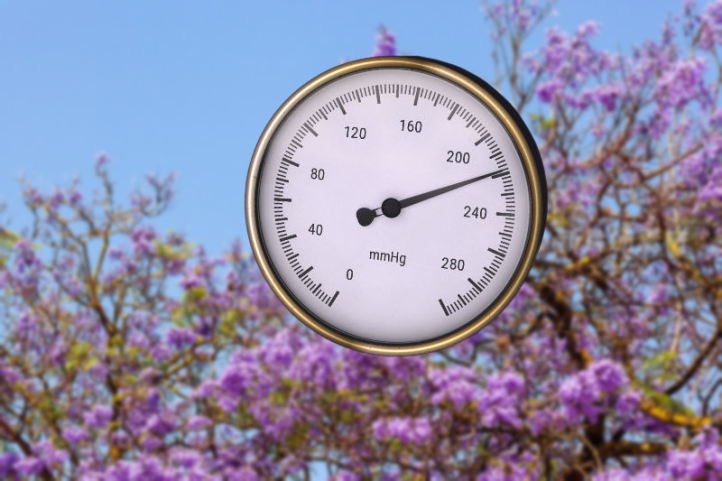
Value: 218; mmHg
